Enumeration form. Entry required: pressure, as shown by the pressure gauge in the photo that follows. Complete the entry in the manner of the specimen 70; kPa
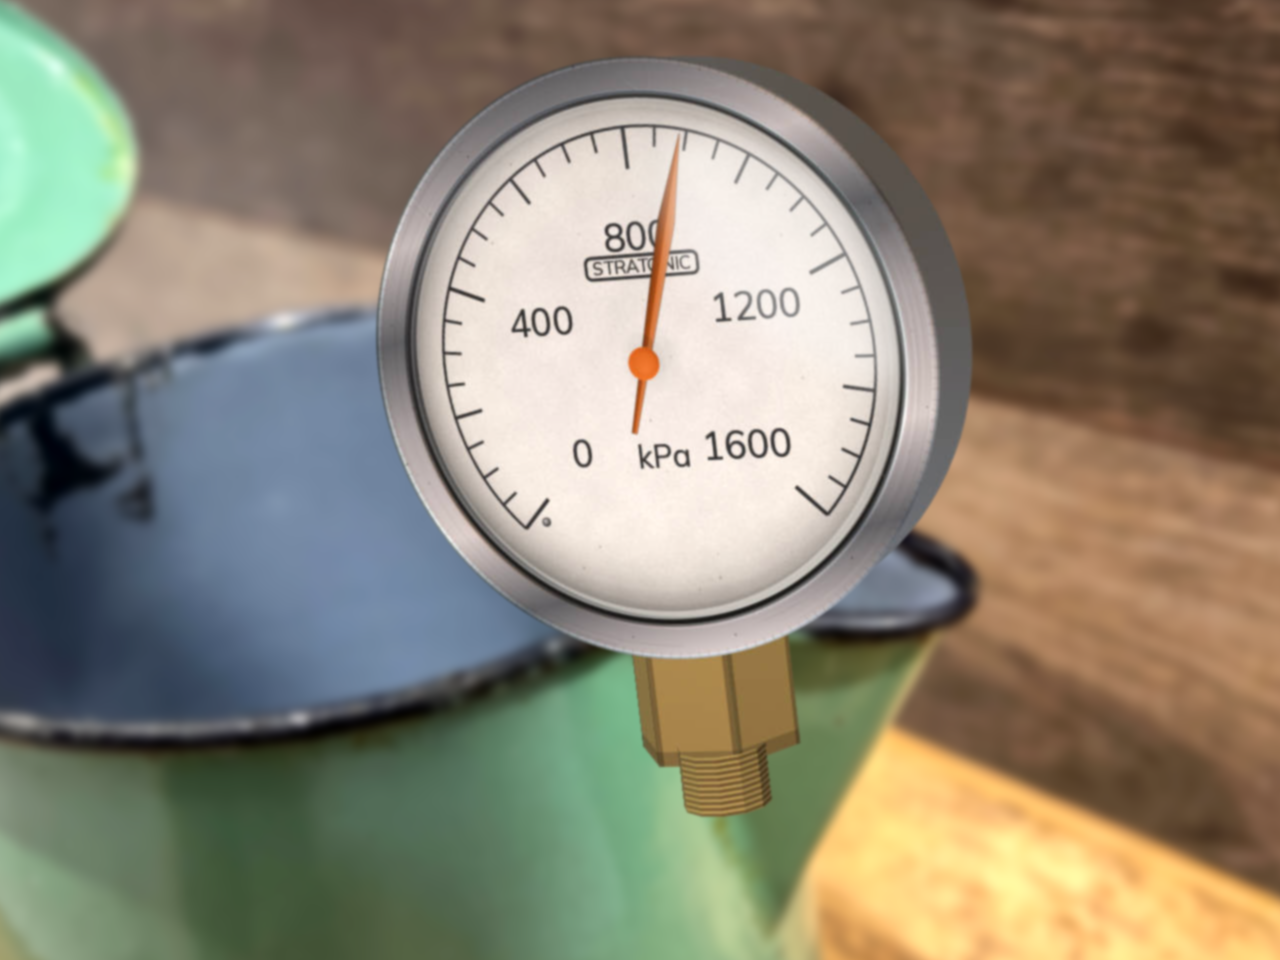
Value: 900; kPa
